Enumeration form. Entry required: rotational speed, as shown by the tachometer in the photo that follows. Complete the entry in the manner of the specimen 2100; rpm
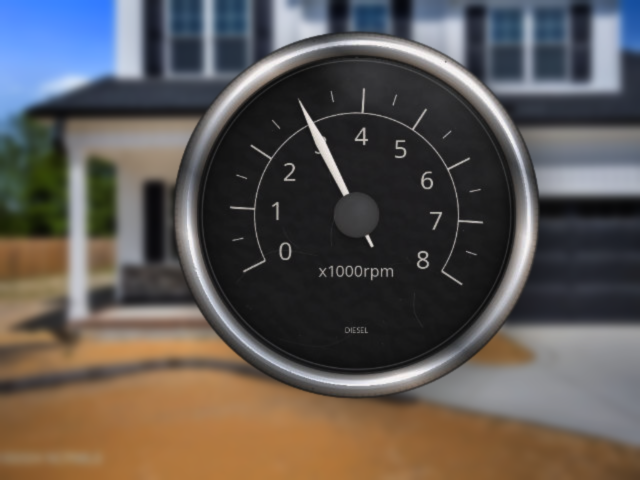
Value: 3000; rpm
